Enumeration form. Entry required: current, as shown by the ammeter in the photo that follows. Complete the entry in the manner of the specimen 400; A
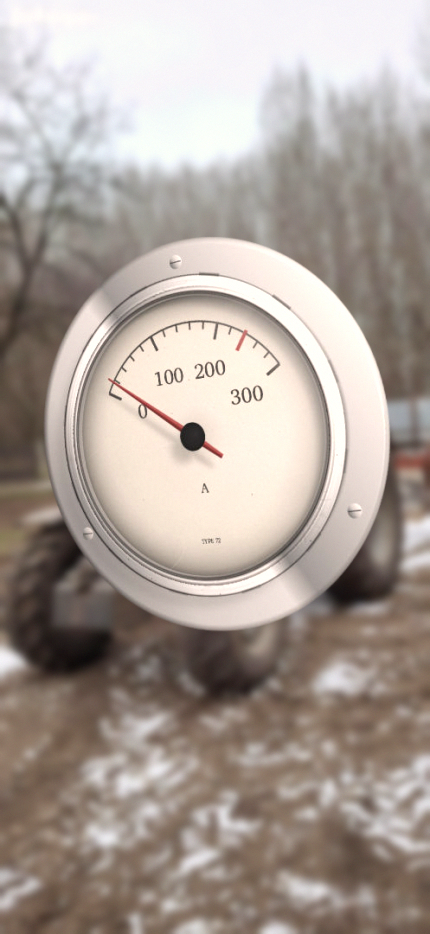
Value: 20; A
